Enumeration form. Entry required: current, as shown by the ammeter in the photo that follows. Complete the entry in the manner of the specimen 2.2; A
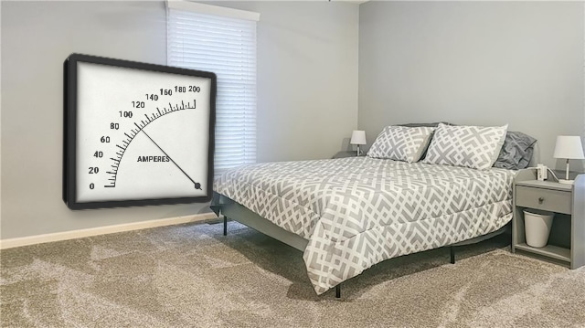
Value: 100; A
